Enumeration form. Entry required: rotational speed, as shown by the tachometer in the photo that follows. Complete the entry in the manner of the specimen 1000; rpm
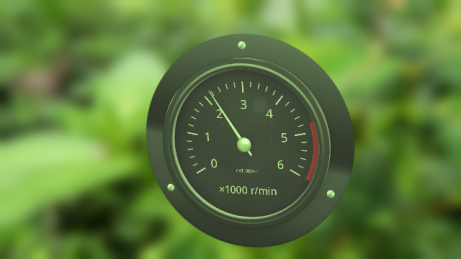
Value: 2200; rpm
